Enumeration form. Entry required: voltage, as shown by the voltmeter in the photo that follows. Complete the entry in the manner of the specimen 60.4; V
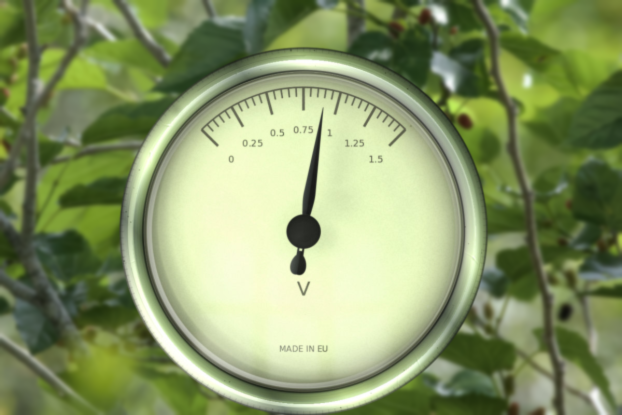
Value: 0.9; V
